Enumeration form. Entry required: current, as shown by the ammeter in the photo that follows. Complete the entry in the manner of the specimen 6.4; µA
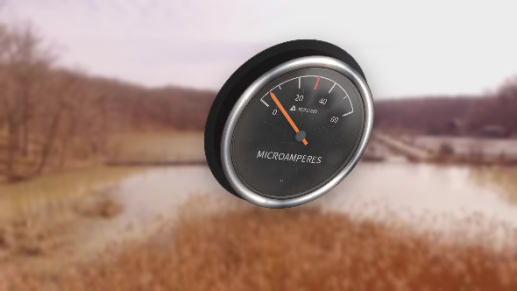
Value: 5; µA
